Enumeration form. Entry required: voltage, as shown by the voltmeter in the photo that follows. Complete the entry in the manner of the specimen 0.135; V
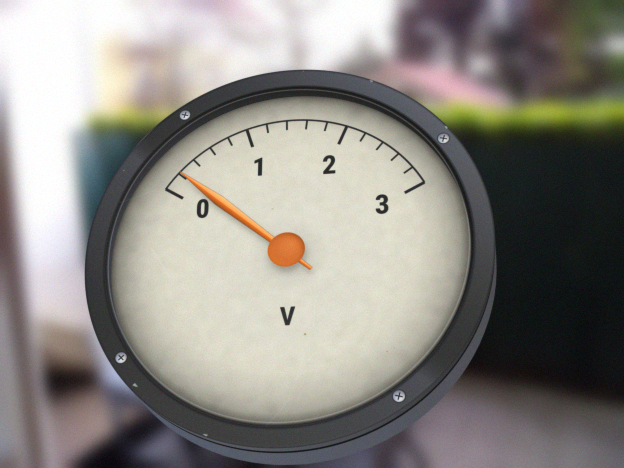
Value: 0.2; V
